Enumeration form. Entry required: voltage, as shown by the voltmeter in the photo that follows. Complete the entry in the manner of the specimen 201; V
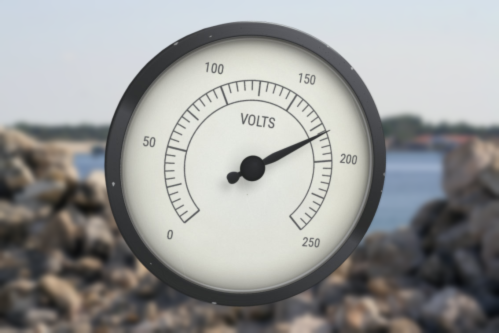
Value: 180; V
